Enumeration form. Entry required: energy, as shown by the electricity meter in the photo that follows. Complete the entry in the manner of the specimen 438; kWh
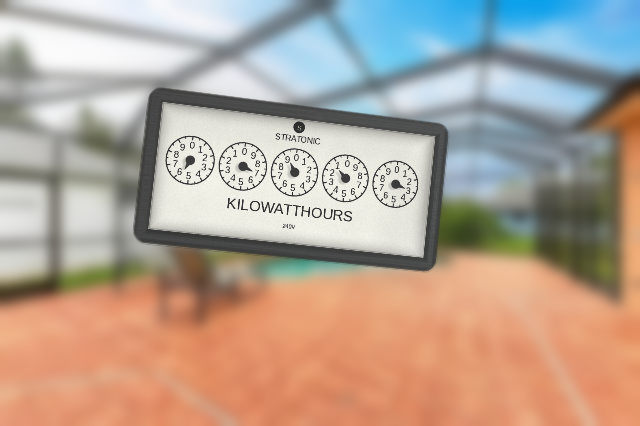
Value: 56913; kWh
